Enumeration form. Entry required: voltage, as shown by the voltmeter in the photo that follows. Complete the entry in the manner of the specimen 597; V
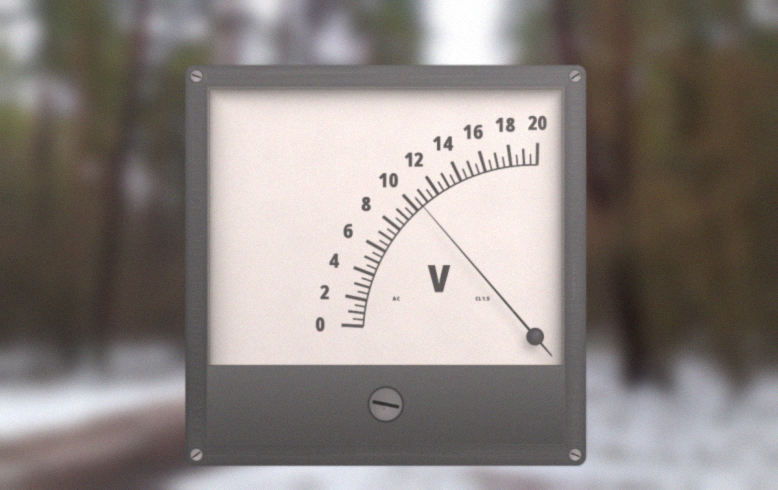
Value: 10.5; V
